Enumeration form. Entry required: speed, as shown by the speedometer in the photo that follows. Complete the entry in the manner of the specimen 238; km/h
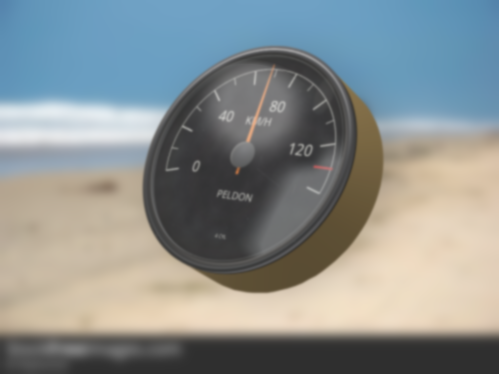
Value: 70; km/h
